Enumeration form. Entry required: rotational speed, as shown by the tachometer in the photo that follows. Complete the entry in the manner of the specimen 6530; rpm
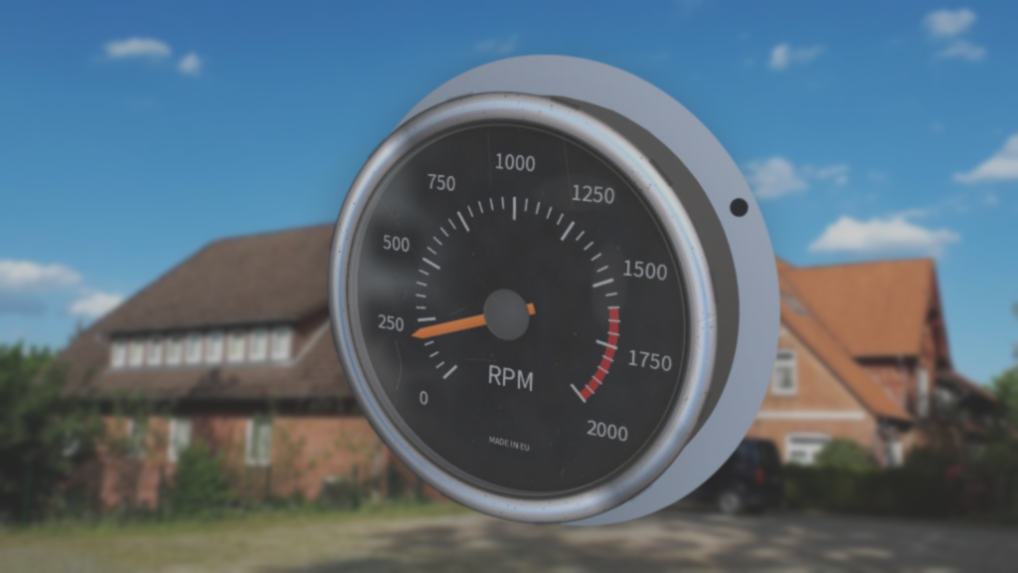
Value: 200; rpm
